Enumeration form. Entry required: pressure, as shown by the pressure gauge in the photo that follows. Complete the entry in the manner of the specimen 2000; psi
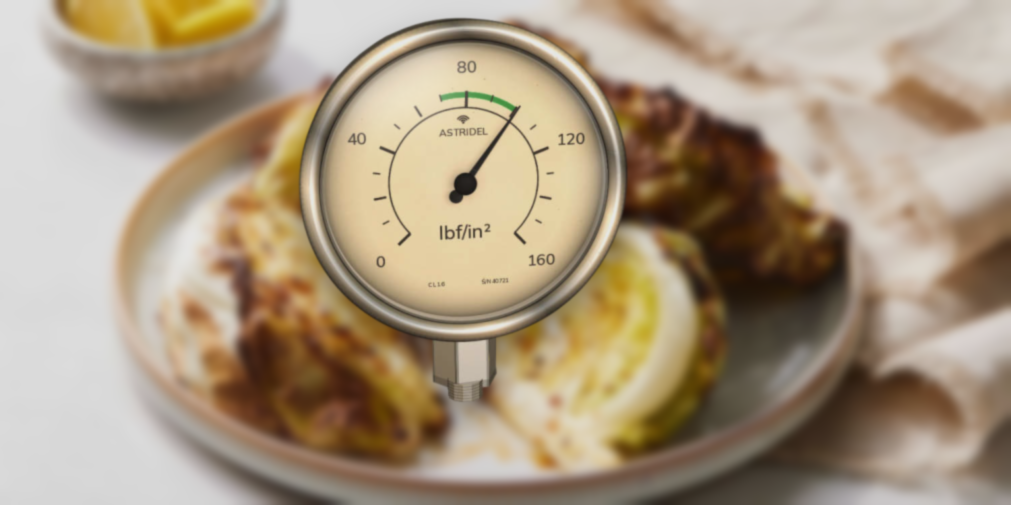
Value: 100; psi
